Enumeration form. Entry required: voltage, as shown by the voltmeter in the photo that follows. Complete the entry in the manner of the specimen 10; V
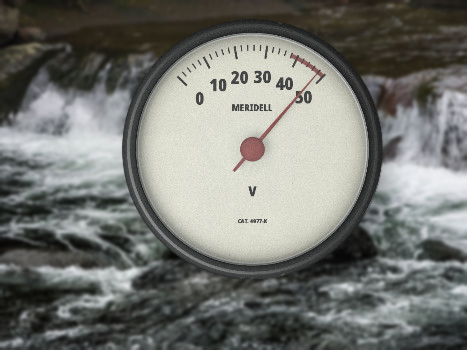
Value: 48; V
